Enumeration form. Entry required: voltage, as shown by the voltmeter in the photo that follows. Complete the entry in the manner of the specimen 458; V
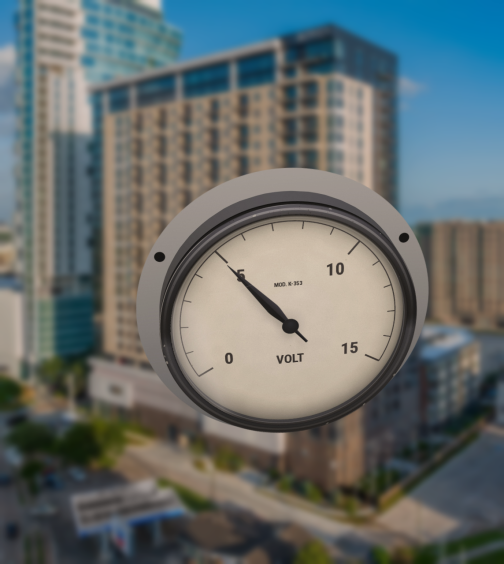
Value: 5; V
